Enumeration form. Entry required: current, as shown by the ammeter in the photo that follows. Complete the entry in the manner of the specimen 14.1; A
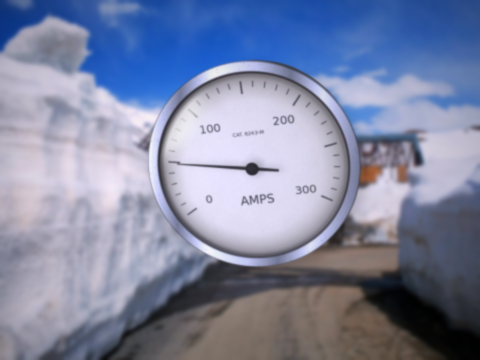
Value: 50; A
